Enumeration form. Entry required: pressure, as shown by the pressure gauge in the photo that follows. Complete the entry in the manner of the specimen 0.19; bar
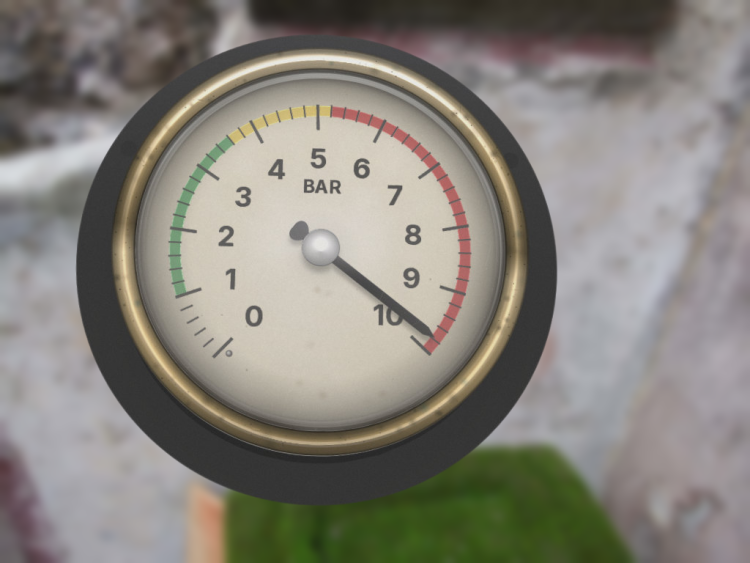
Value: 9.8; bar
